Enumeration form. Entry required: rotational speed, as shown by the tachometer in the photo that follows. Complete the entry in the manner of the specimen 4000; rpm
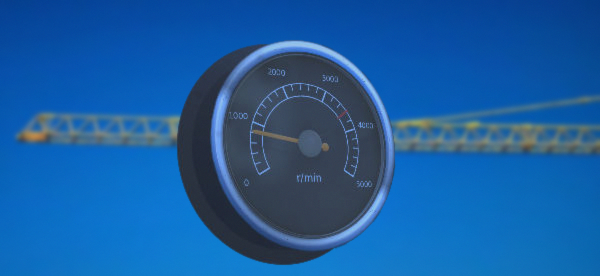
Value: 800; rpm
